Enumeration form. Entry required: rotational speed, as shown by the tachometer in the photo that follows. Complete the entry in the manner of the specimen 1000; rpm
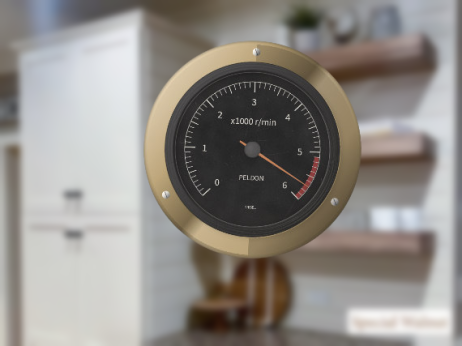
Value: 5700; rpm
